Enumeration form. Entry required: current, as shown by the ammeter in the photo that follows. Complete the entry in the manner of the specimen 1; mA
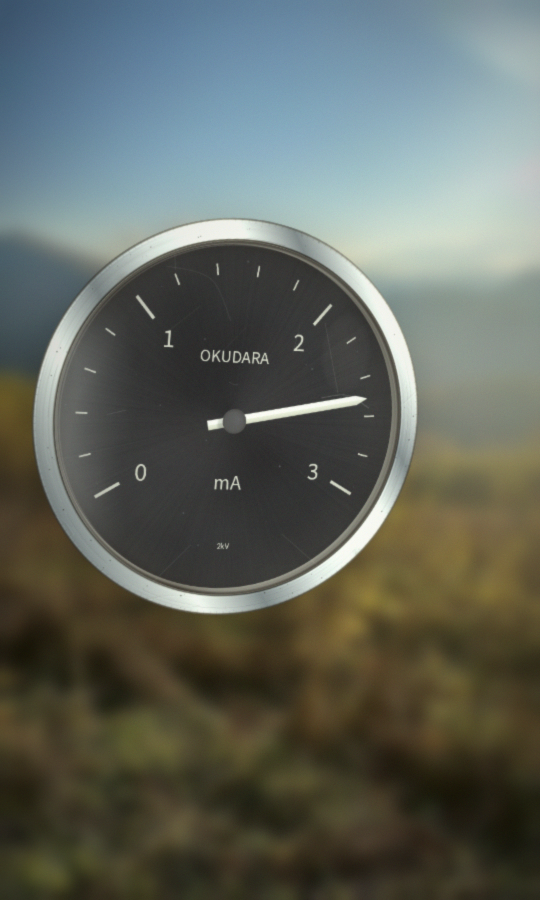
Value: 2.5; mA
